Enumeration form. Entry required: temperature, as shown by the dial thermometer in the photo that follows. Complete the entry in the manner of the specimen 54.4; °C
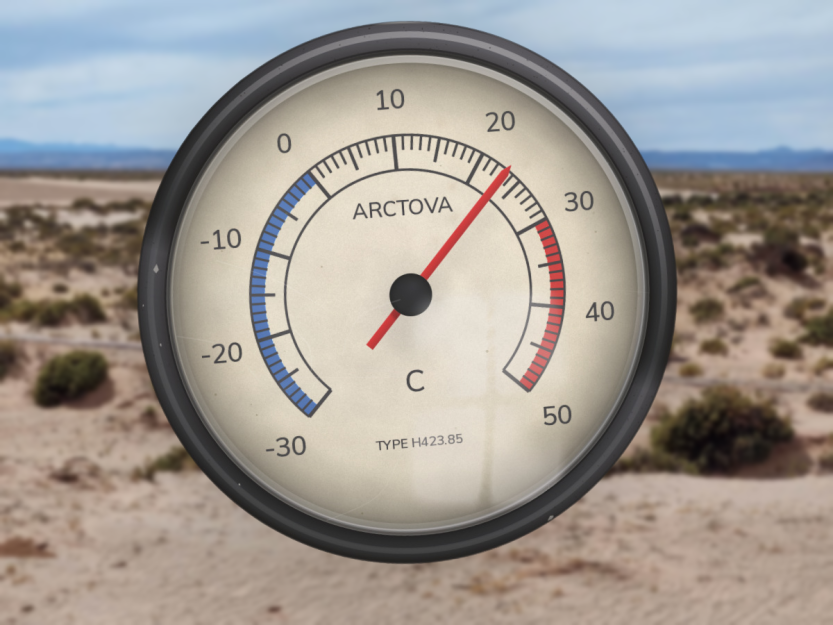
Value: 23; °C
